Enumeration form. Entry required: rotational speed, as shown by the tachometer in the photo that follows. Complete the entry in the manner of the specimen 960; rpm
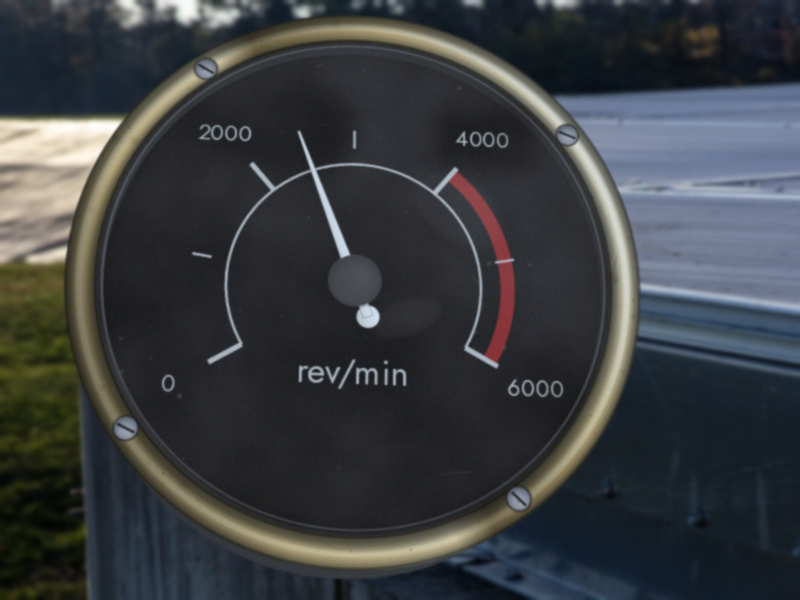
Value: 2500; rpm
